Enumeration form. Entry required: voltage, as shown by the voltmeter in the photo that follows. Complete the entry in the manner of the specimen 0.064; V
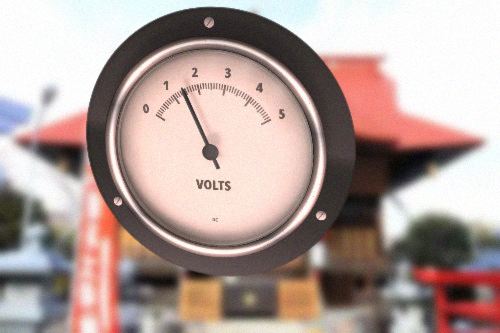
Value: 1.5; V
